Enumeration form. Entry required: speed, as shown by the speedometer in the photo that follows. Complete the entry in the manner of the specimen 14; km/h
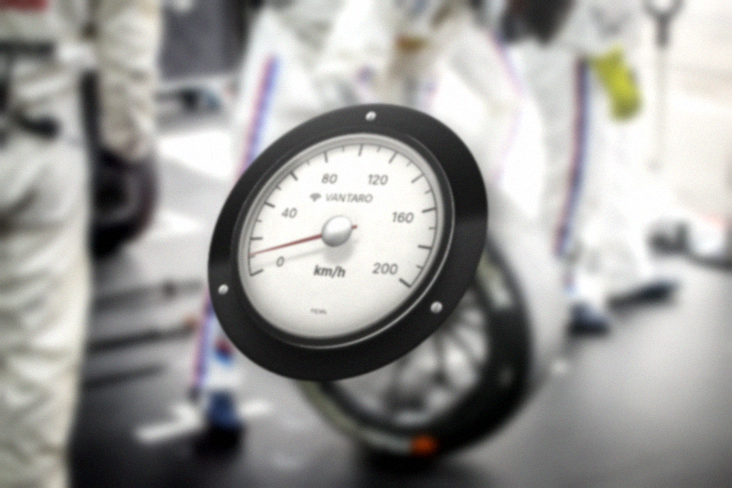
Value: 10; km/h
